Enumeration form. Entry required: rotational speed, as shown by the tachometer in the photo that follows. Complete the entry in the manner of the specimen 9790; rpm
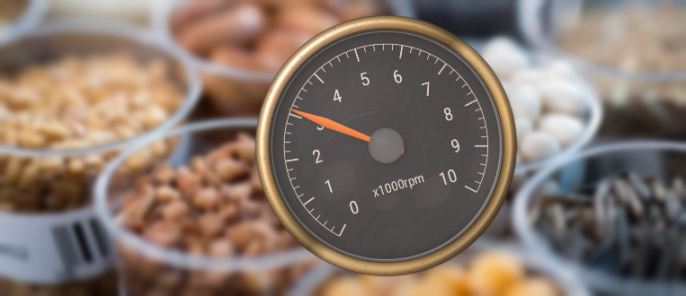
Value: 3100; rpm
